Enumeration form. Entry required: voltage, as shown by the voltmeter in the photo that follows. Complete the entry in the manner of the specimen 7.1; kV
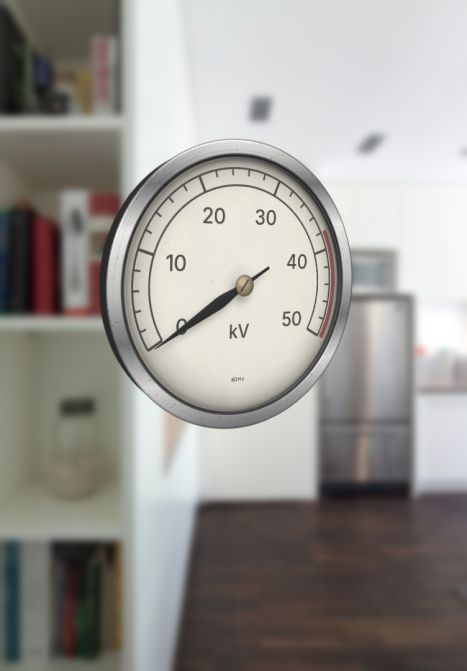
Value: 0; kV
